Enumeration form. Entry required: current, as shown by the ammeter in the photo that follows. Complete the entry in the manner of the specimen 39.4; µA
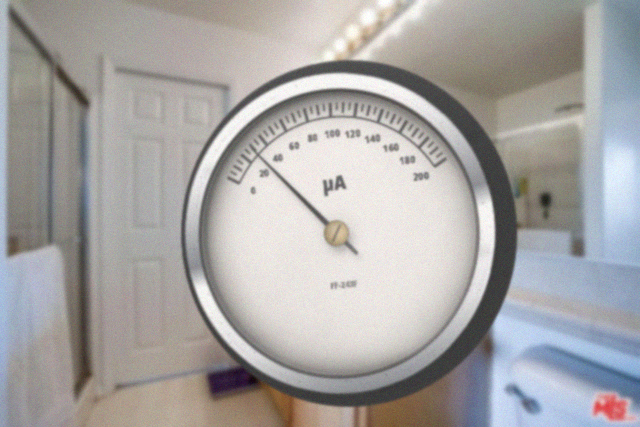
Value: 30; µA
